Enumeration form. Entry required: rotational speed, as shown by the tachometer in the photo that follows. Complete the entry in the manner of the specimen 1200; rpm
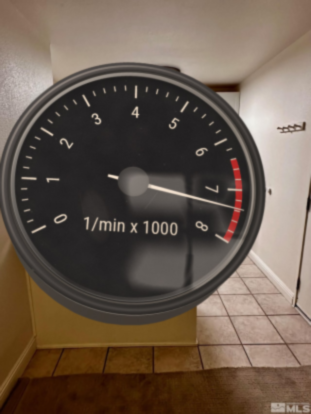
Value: 7400; rpm
